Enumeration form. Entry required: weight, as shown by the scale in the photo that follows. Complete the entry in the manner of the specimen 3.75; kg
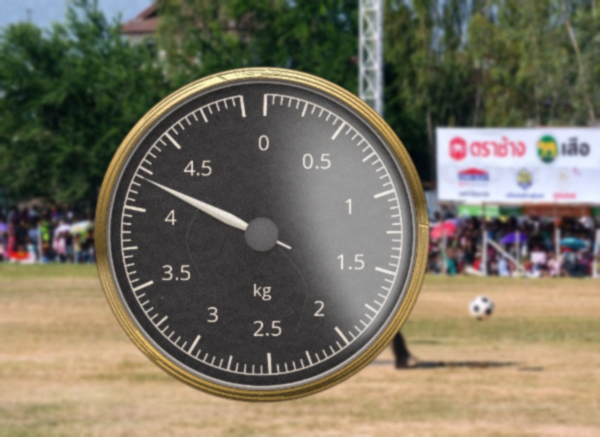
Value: 4.2; kg
